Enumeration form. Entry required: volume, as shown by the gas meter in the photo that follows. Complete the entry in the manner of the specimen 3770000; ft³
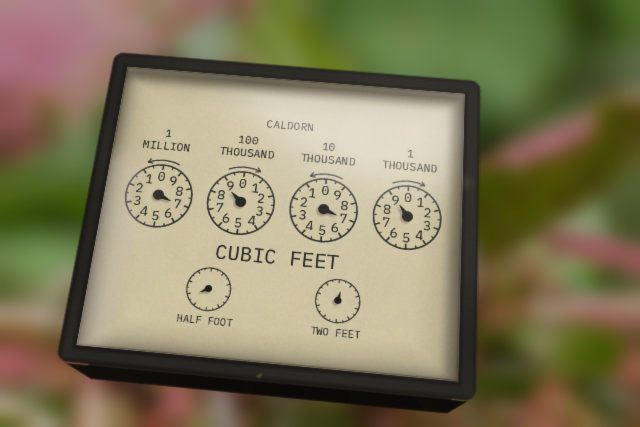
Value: 686900; ft³
